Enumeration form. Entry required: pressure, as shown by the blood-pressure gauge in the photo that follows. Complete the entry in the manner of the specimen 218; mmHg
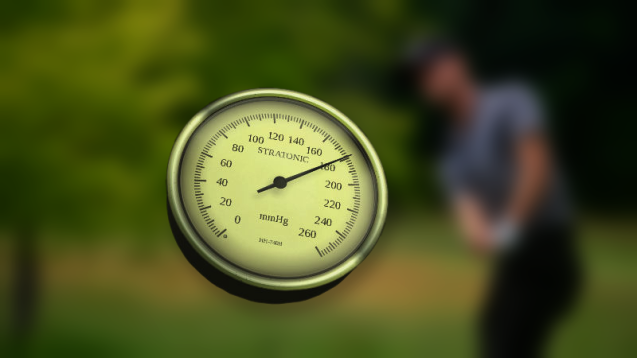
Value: 180; mmHg
